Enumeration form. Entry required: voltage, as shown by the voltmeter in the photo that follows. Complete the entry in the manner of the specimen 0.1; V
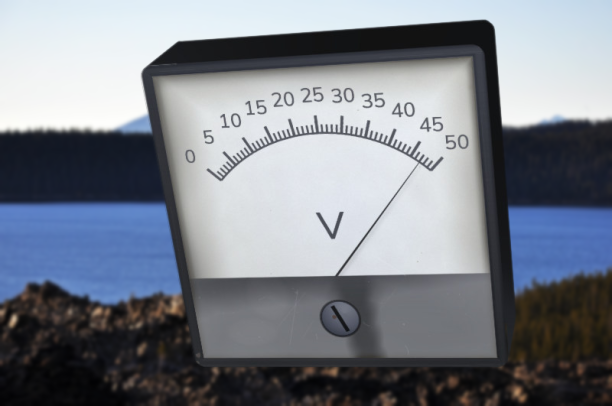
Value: 47; V
